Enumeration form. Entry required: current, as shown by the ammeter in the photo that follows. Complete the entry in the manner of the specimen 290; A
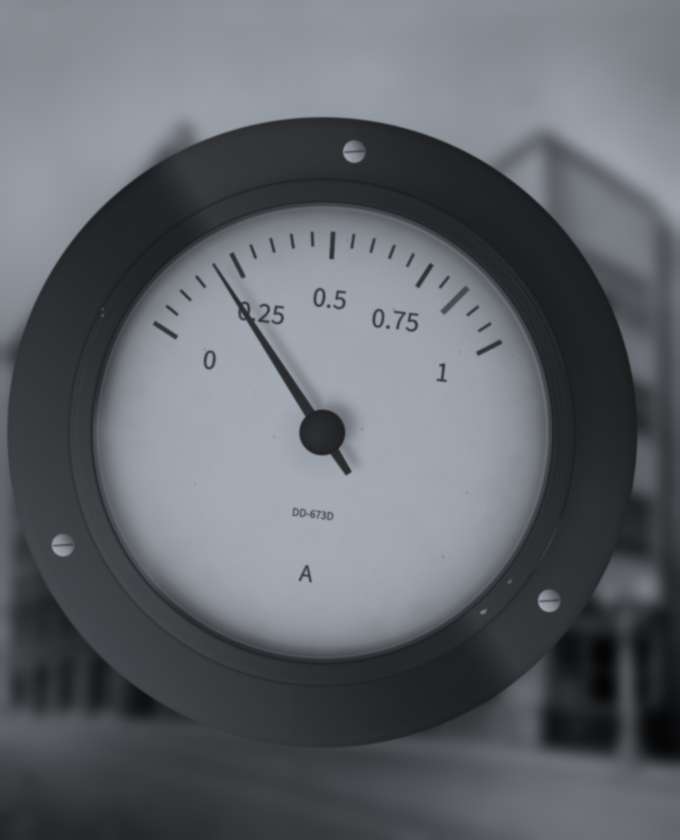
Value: 0.2; A
